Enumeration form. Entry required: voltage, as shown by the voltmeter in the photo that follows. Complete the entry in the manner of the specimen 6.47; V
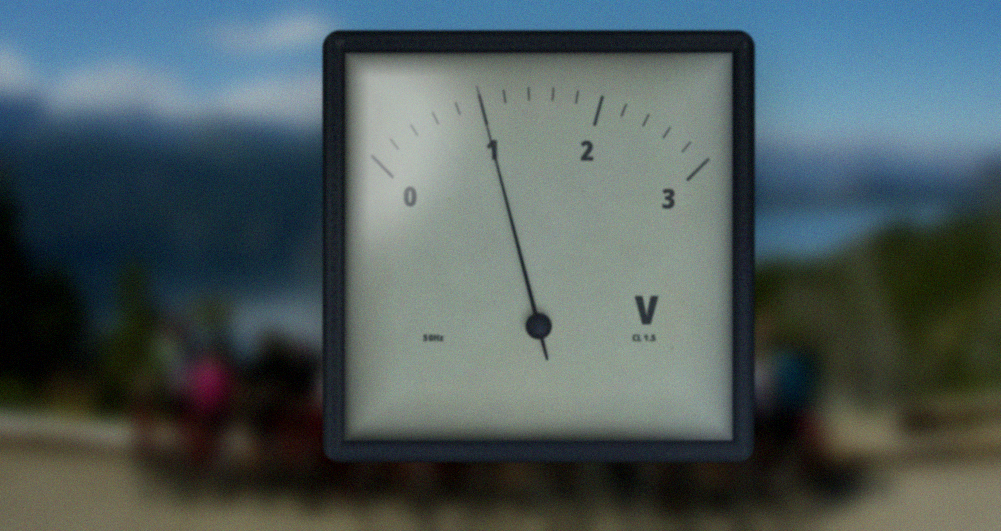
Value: 1; V
